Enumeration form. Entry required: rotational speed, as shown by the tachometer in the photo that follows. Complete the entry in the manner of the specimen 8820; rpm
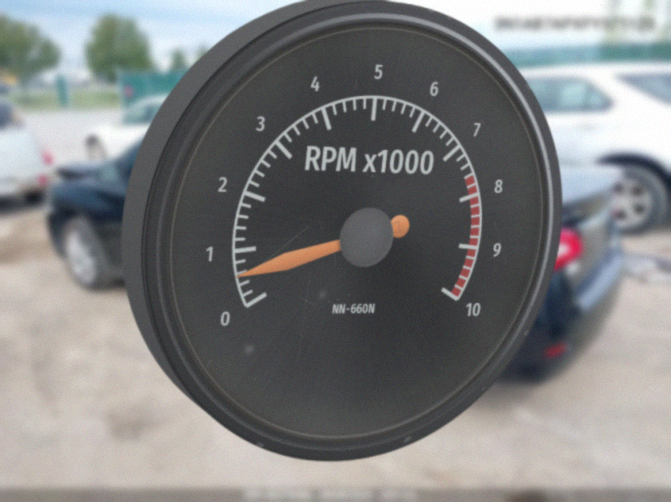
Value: 600; rpm
